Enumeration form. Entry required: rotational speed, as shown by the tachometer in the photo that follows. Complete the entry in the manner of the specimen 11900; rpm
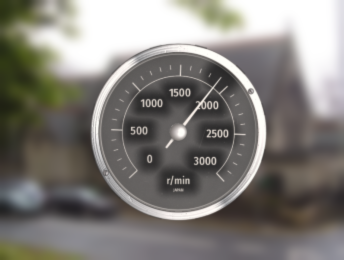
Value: 1900; rpm
